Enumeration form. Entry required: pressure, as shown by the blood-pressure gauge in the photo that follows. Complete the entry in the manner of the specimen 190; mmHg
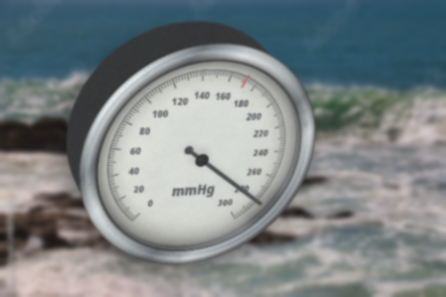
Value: 280; mmHg
